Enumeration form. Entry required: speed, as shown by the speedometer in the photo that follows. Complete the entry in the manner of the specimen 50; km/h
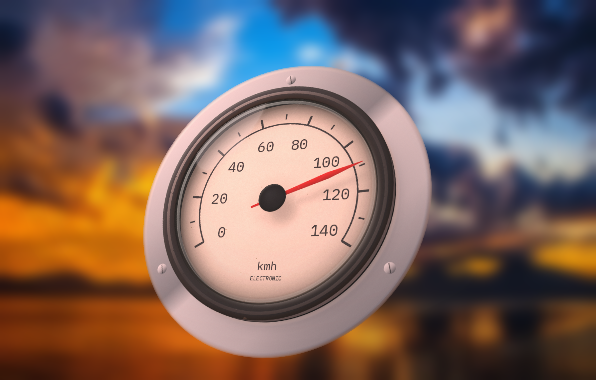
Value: 110; km/h
